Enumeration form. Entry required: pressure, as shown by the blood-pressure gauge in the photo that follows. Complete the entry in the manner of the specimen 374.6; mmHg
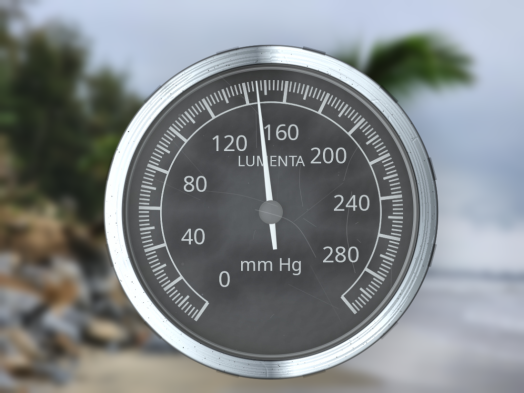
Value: 146; mmHg
